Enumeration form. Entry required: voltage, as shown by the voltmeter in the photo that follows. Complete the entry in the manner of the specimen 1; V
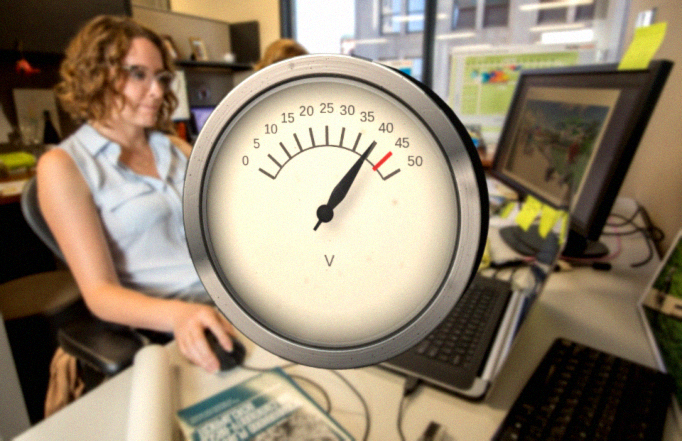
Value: 40; V
